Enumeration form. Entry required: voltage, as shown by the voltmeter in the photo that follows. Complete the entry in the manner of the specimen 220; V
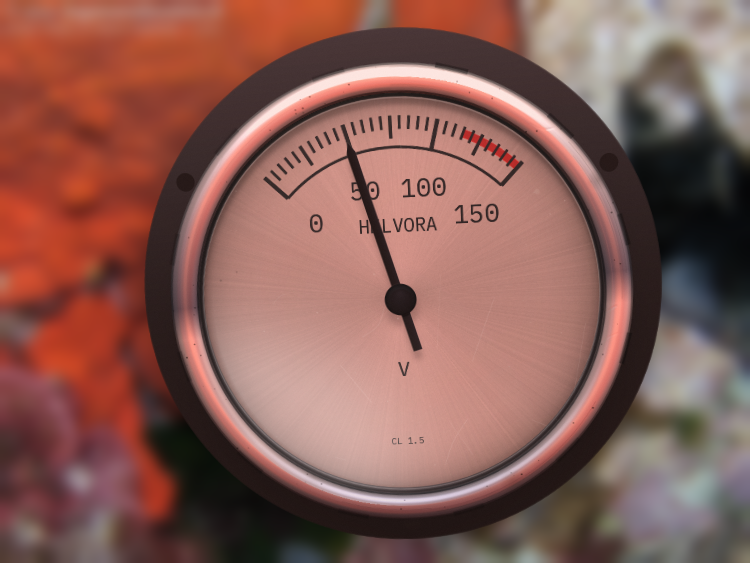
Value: 50; V
